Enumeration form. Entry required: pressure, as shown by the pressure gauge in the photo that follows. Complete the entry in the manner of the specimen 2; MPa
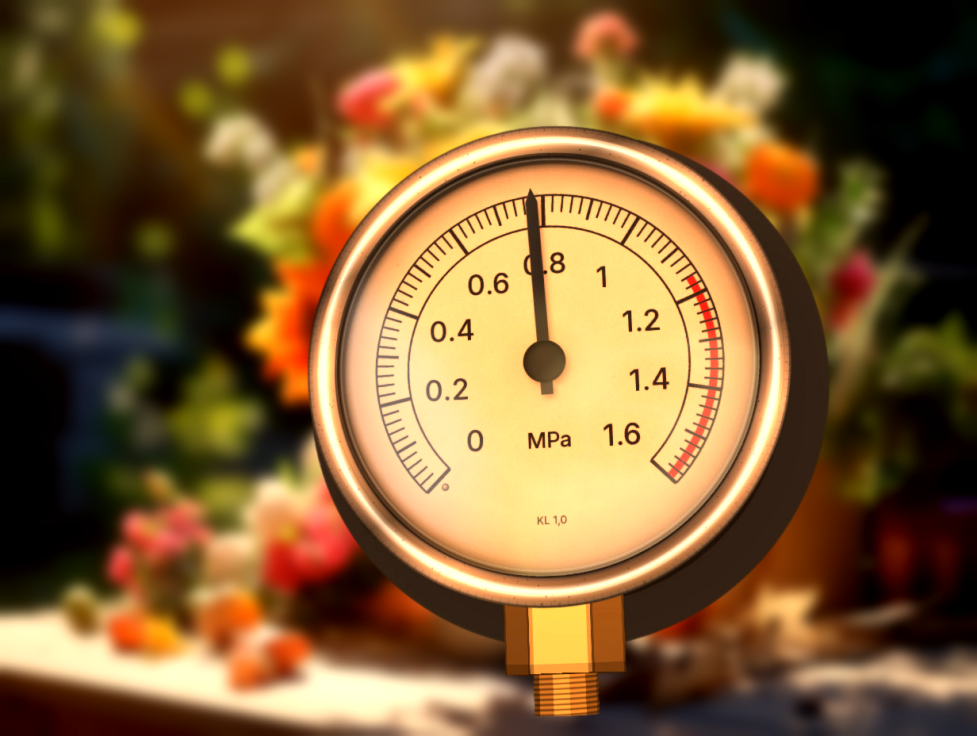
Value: 0.78; MPa
